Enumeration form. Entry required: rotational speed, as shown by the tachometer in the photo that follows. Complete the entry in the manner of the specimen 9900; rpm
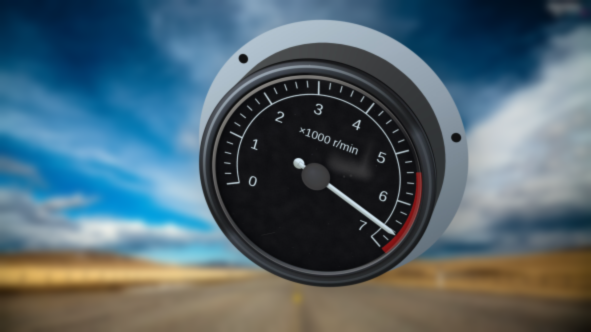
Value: 6600; rpm
